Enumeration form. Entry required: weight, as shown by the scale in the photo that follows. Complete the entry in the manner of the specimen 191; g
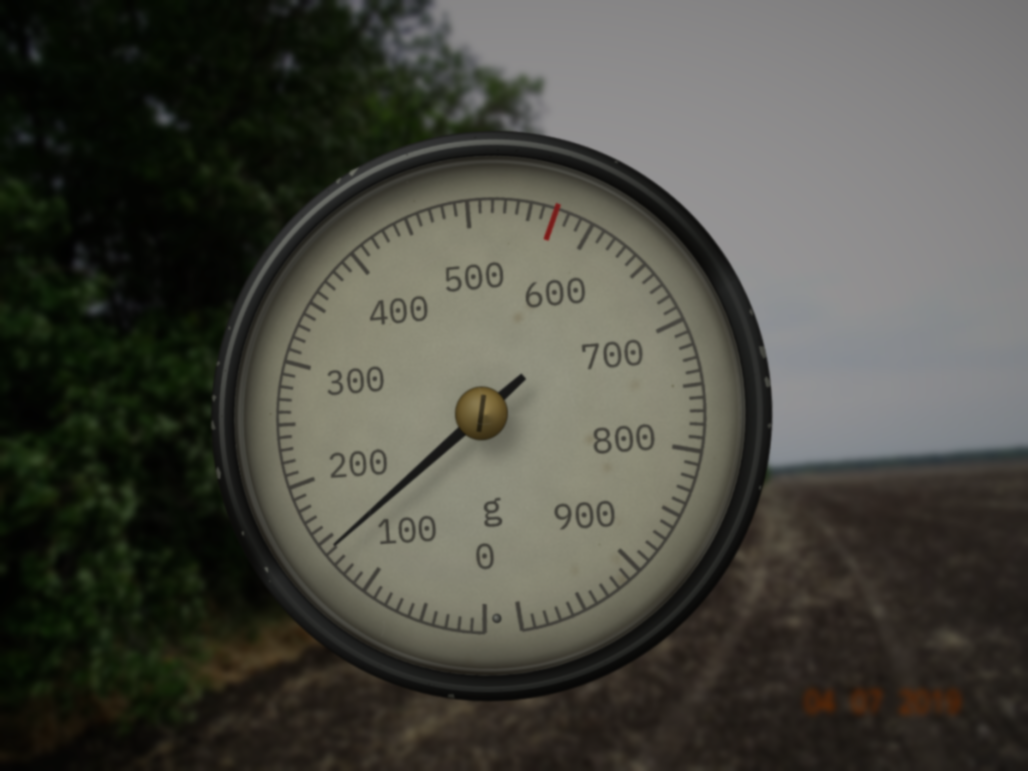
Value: 140; g
